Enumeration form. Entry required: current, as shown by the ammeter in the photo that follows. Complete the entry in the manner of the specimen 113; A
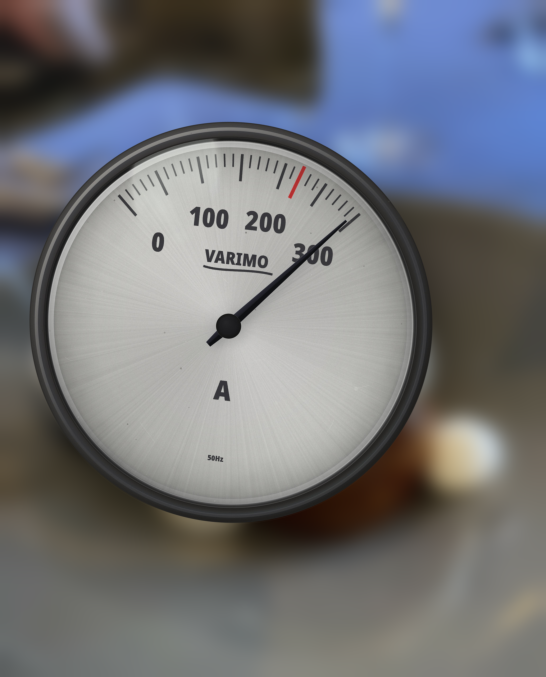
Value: 295; A
